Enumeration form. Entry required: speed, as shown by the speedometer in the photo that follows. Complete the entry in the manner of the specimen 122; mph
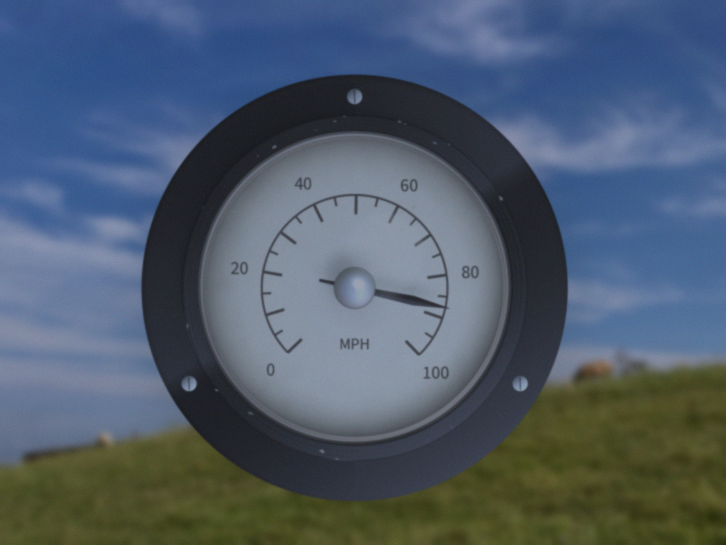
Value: 87.5; mph
